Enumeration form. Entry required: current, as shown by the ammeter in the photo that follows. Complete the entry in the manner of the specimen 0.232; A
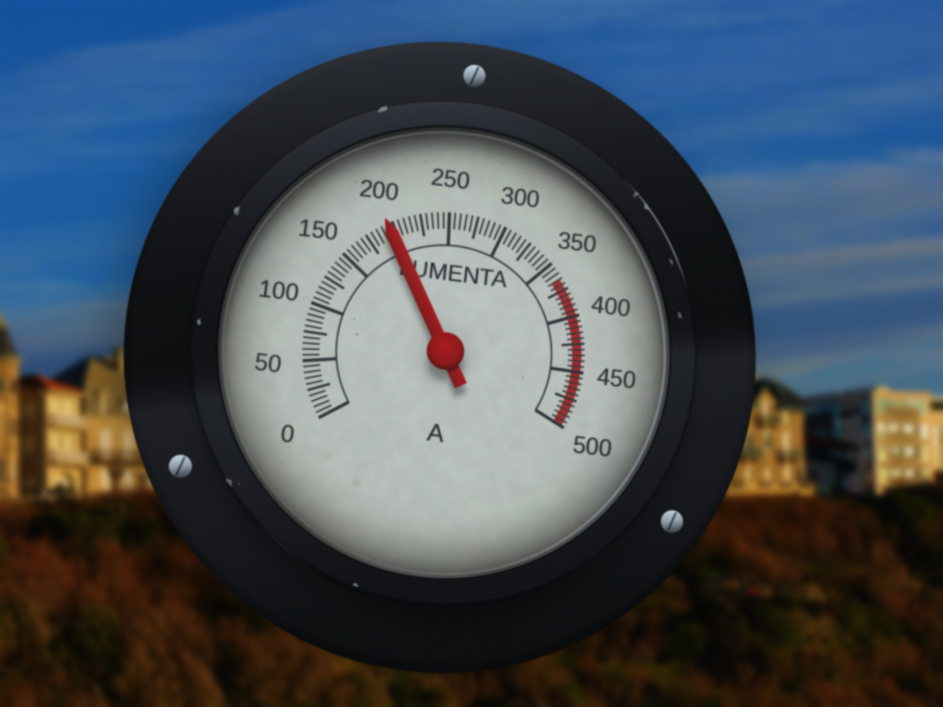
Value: 195; A
